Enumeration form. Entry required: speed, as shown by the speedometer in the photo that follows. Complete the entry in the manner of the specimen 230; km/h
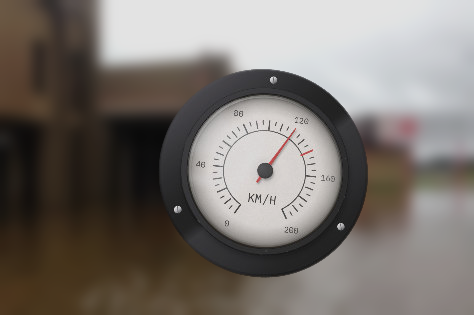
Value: 120; km/h
